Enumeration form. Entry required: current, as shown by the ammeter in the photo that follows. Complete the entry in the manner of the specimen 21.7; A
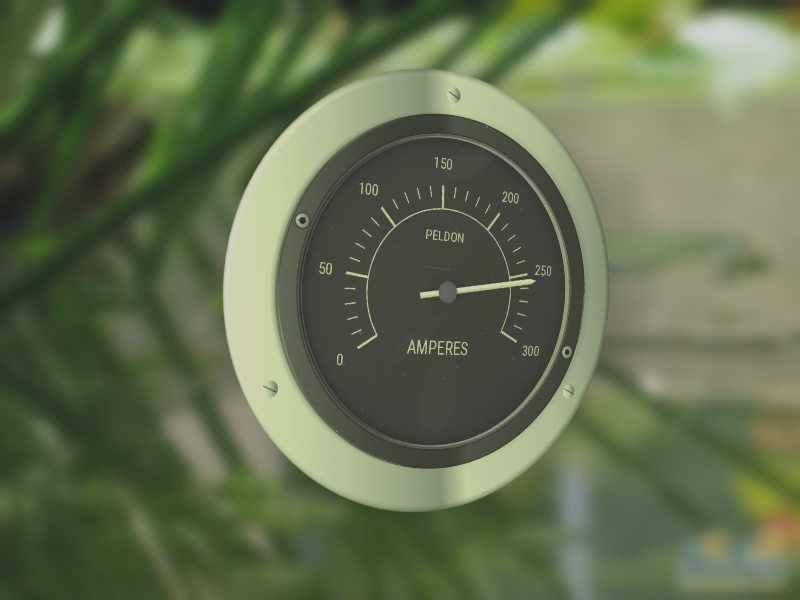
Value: 255; A
